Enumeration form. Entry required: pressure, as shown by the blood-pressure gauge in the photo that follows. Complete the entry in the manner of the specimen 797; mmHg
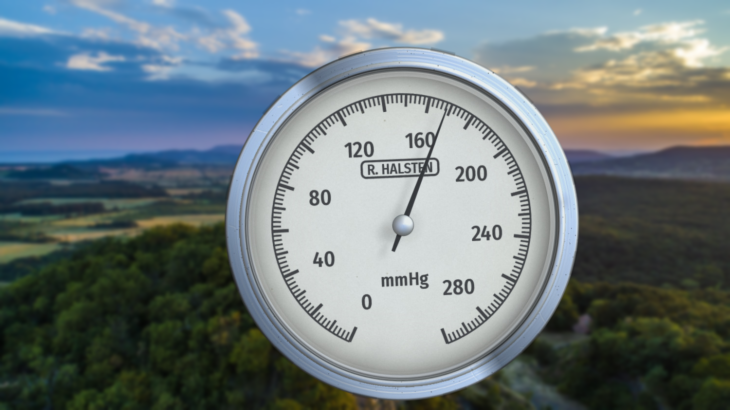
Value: 168; mmHg
